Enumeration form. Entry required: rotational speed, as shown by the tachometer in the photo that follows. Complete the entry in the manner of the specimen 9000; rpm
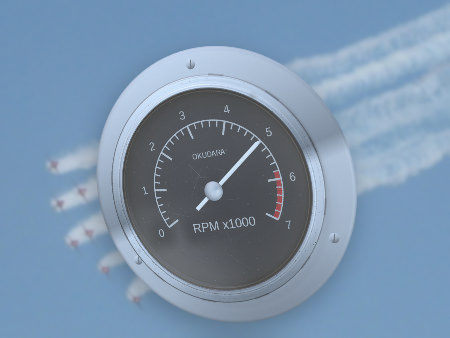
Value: 5000; rpm
